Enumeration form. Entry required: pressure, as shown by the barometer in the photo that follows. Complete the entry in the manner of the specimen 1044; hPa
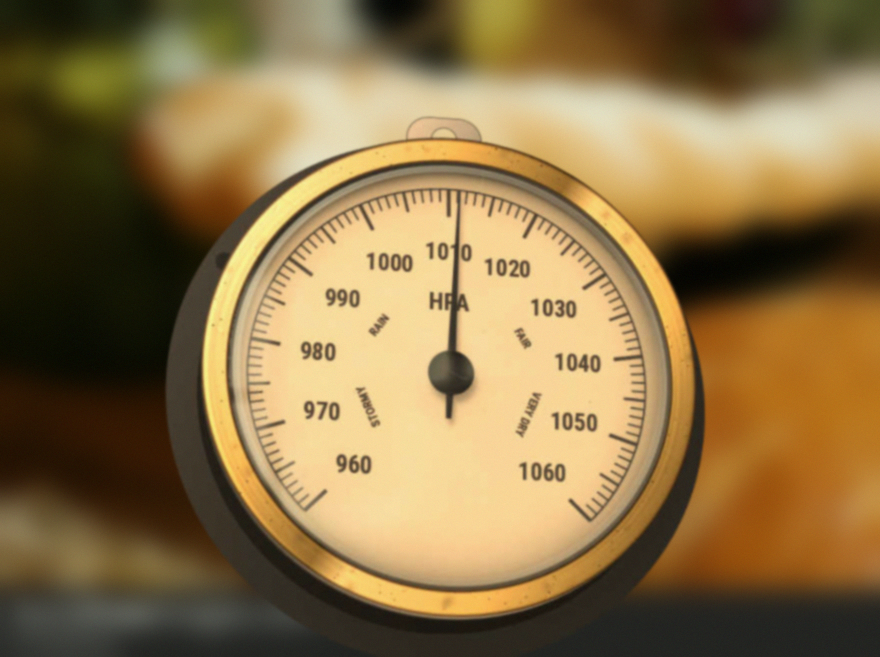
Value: 1011; hPa
